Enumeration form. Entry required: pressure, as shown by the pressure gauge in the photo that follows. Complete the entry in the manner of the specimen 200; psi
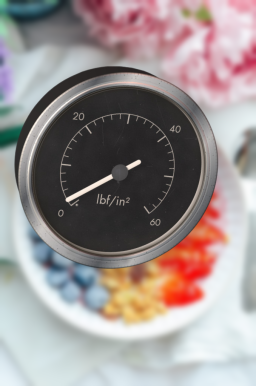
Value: 2; psi
